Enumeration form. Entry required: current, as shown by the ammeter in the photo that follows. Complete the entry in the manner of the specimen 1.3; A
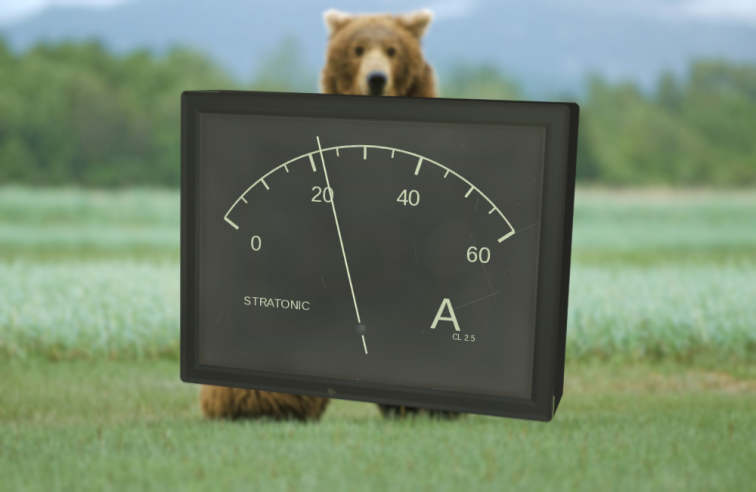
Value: 22.5; A
